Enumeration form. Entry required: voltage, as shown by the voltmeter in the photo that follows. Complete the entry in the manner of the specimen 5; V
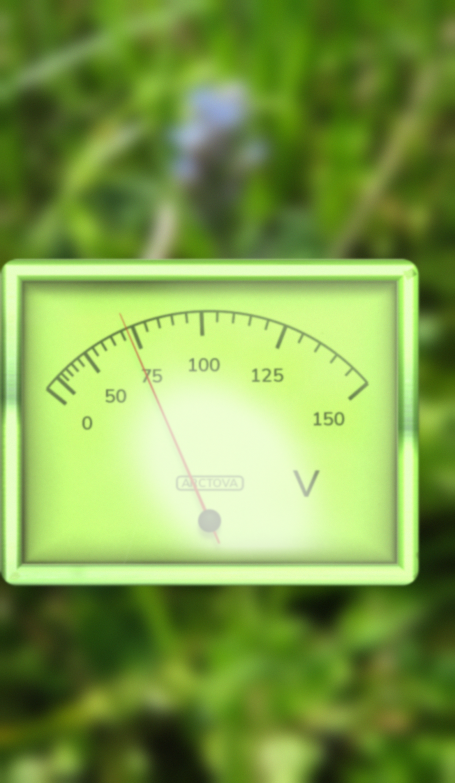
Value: 72.5; V
